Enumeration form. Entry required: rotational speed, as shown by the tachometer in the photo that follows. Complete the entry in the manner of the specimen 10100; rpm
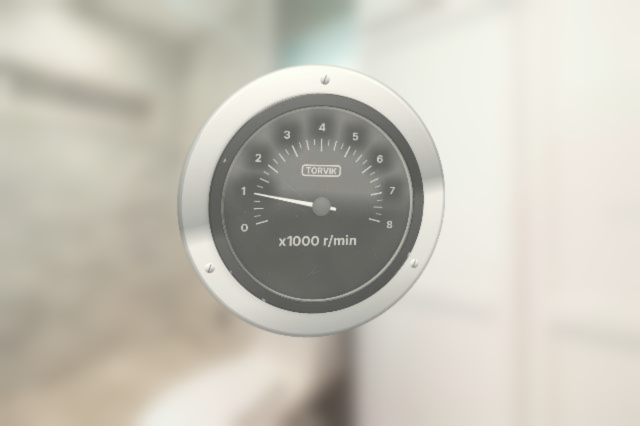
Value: 1000; rpm
